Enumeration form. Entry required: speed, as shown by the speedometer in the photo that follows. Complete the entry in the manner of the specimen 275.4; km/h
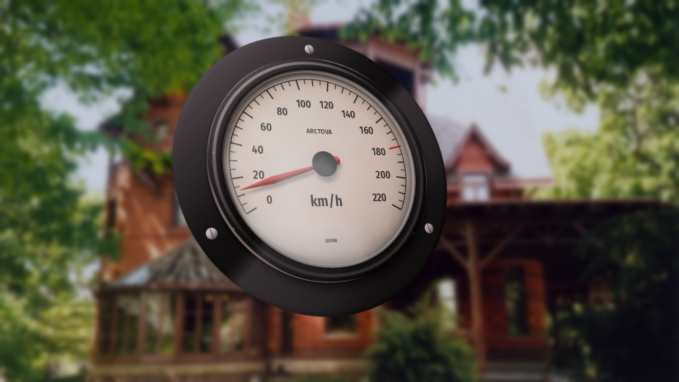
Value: 12.5; km/h
